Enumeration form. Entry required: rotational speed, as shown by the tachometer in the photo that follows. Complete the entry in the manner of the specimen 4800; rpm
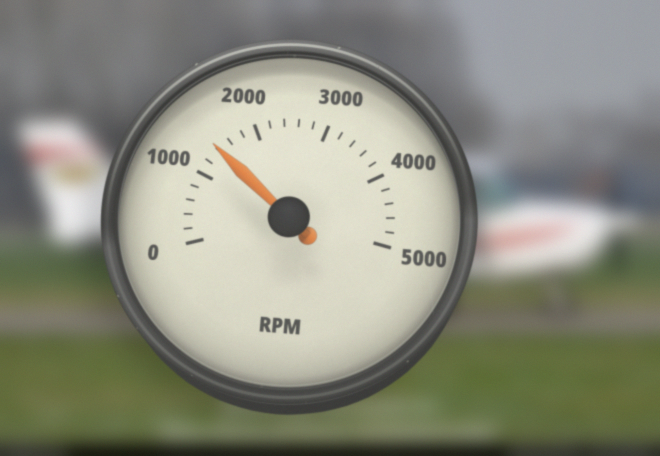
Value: 1400; rpm
